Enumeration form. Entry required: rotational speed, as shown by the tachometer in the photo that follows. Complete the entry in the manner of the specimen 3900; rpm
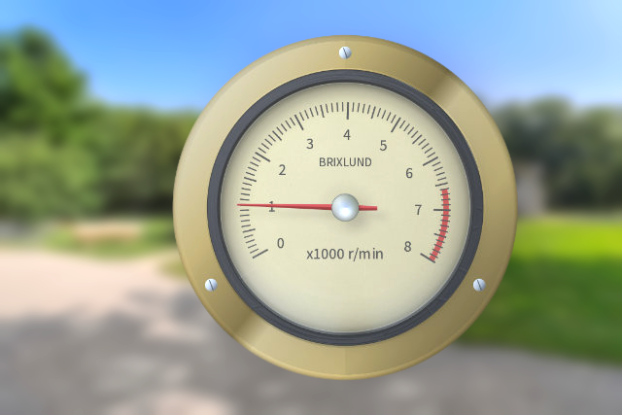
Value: 1000; rpm
